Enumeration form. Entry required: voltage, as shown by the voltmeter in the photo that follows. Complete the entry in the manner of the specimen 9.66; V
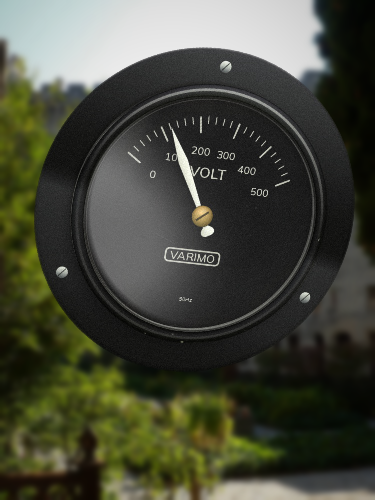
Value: 120; V
